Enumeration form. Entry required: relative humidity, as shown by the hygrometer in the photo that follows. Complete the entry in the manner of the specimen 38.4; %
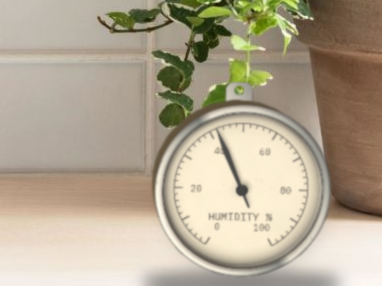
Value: 42; %
